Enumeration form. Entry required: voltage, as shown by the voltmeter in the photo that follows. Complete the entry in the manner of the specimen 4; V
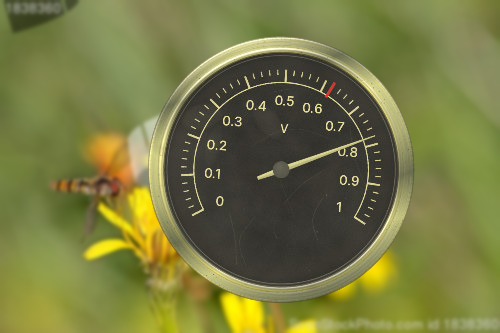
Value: 0.78; V
